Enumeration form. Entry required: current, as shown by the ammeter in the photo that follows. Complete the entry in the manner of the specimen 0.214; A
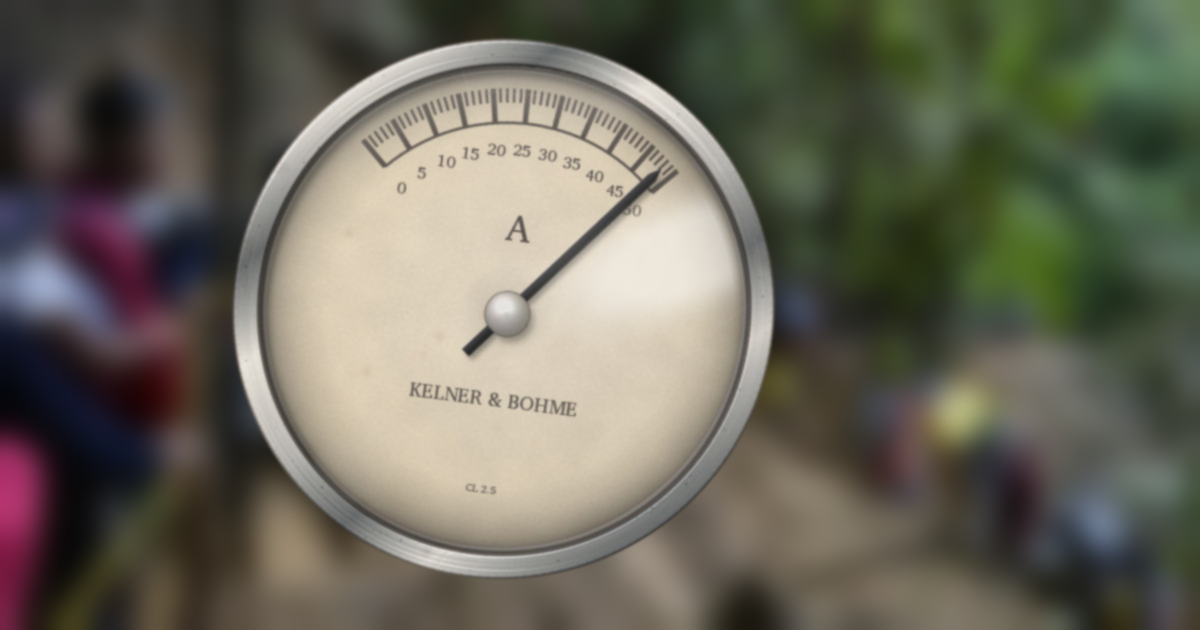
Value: 48; A
